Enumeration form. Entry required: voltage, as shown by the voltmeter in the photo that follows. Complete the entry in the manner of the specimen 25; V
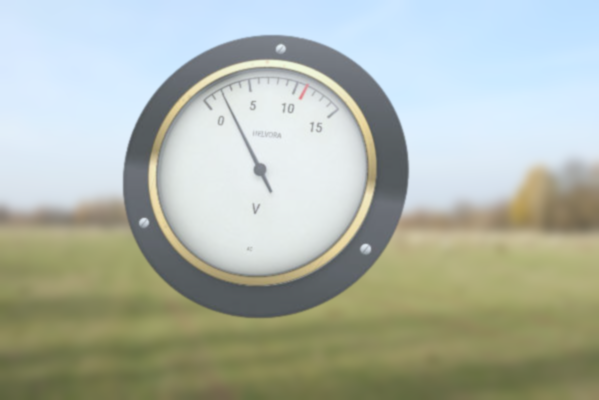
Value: 2; V
